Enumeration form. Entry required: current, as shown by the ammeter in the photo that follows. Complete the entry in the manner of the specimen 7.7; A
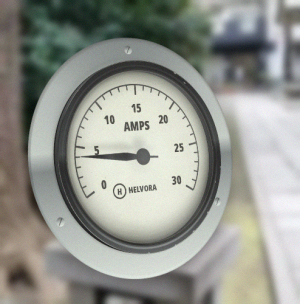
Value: 4; A
